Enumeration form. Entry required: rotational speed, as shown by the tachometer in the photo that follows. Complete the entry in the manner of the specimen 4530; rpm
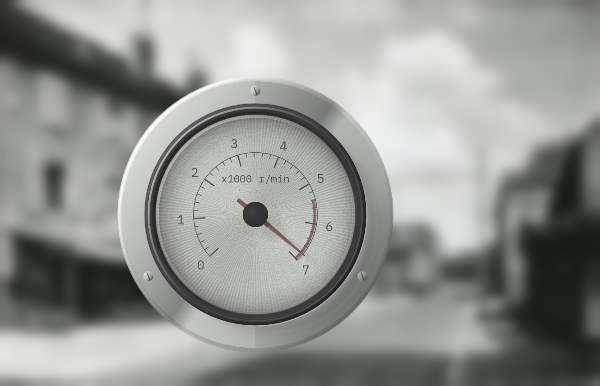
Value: 6800; rpm
